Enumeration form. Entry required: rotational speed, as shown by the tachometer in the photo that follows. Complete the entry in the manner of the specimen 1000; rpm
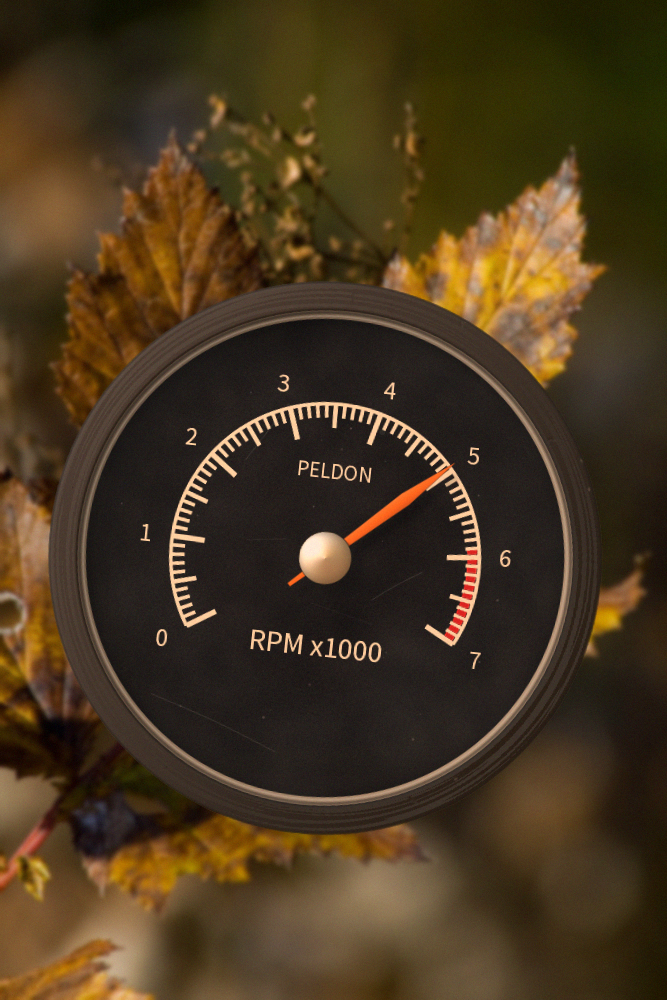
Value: 4950; rpm
